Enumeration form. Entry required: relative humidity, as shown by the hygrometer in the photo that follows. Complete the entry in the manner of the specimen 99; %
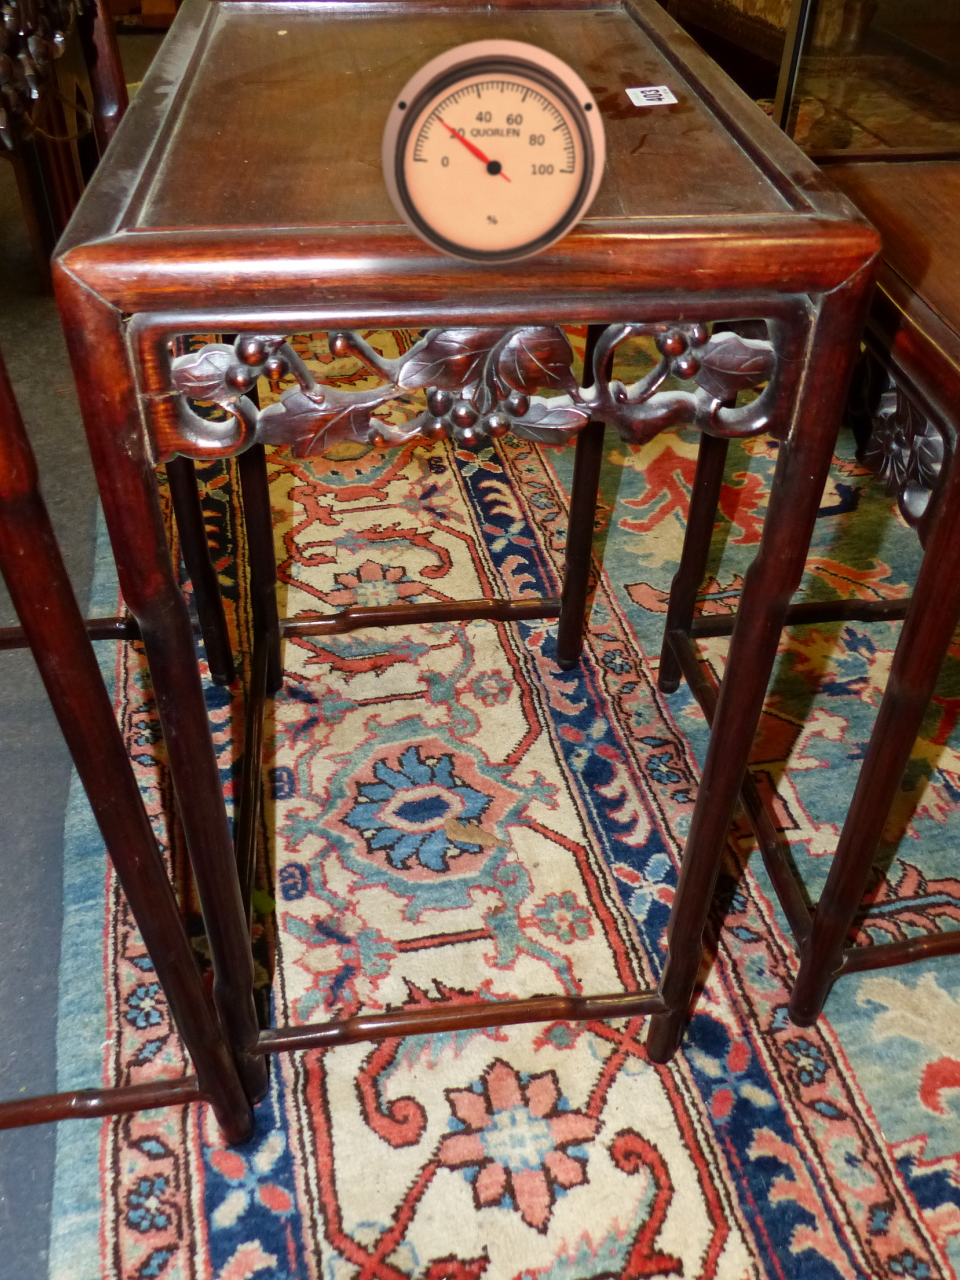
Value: 20; %
